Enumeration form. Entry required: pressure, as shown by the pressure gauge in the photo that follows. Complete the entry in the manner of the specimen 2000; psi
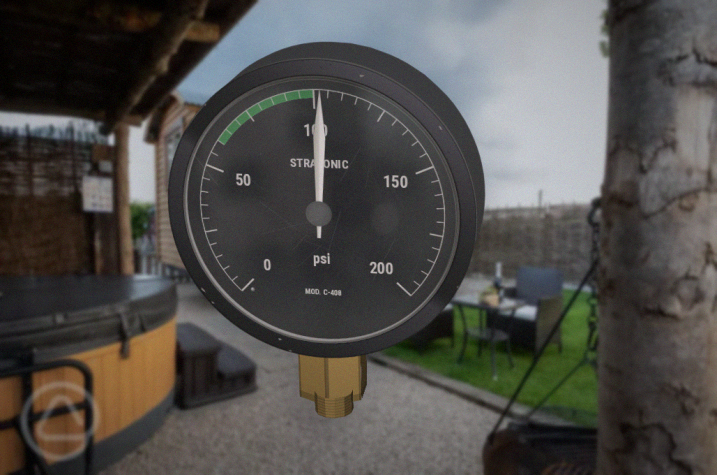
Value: 102.5; psi
